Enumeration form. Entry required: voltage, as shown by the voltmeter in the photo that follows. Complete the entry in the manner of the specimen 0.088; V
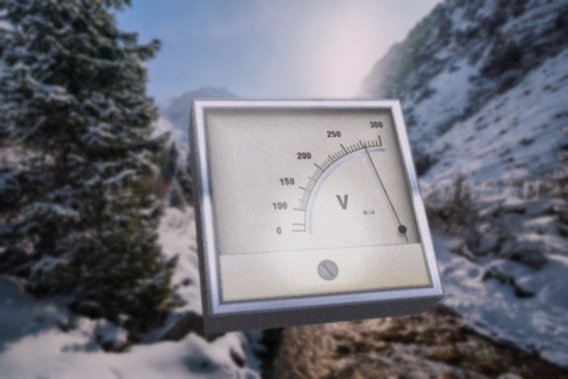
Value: 275; V
